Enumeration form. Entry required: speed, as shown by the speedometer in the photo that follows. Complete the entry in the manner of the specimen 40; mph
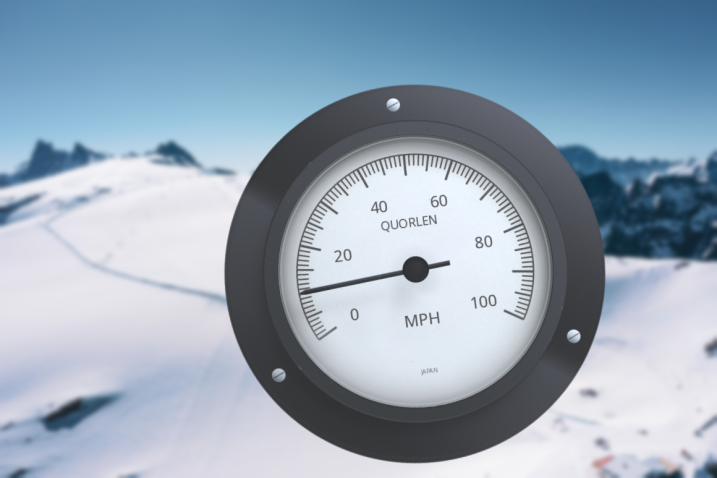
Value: 10; mph
